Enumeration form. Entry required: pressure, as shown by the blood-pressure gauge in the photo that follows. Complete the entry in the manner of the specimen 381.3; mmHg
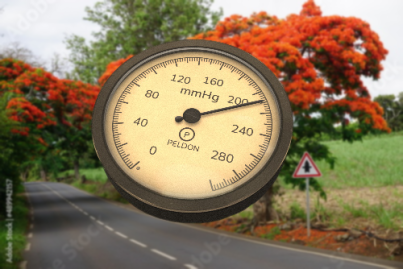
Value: 210; mmHg
